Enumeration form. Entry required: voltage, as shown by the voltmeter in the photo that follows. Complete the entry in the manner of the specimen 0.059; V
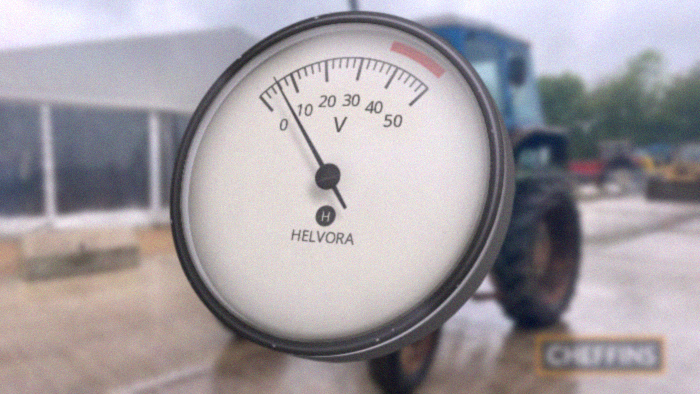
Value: 6; V
